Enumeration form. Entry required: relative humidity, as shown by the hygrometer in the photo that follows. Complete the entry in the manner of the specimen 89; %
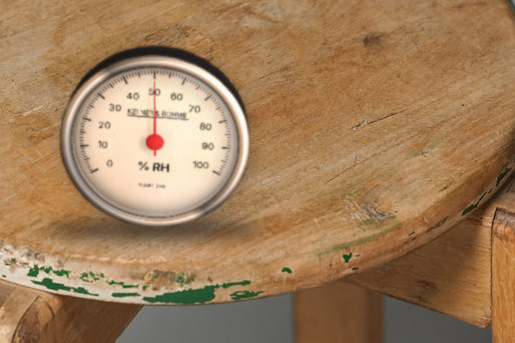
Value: 50; %
